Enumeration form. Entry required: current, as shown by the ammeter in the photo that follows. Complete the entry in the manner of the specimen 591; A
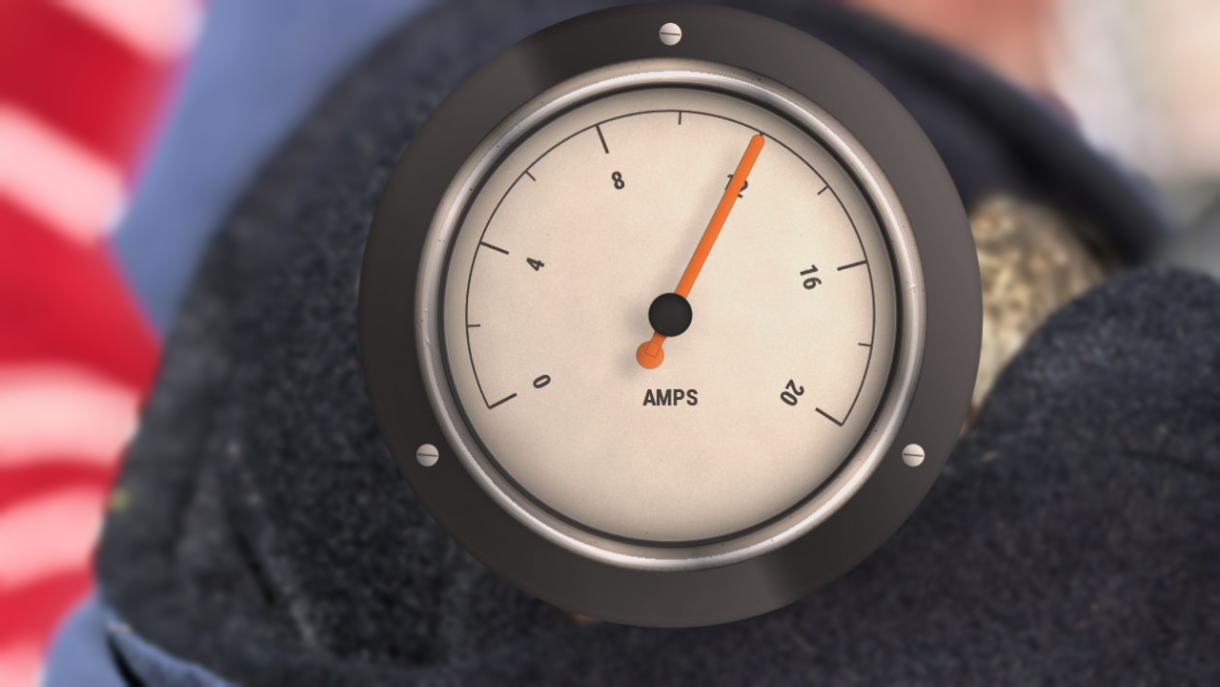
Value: 12; A
